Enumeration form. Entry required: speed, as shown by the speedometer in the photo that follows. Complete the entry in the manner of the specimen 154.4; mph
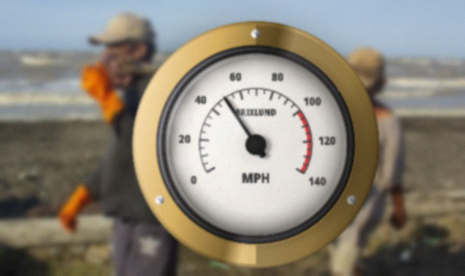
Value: 50; mph
